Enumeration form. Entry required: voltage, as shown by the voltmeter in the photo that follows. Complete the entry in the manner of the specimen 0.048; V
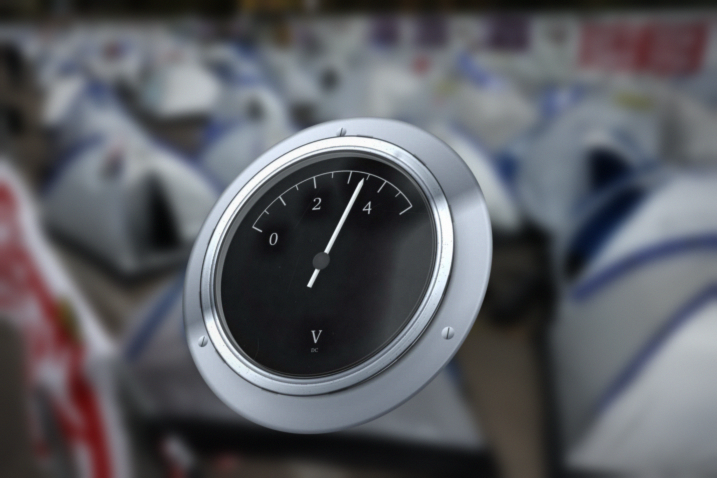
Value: 3.5; V
